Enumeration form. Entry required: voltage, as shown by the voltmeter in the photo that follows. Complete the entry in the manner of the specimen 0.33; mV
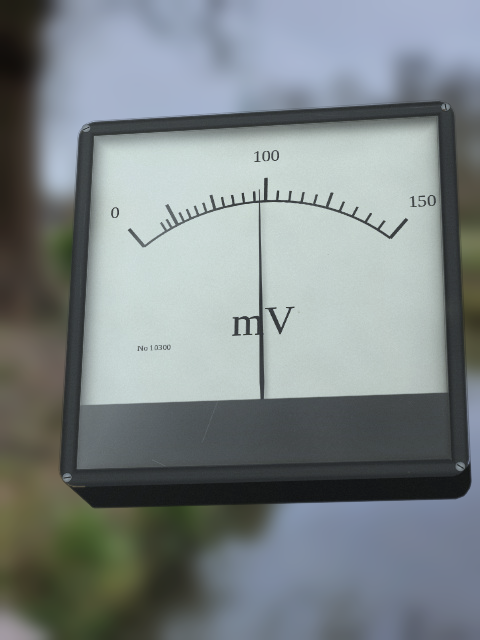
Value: 97.5; mV
